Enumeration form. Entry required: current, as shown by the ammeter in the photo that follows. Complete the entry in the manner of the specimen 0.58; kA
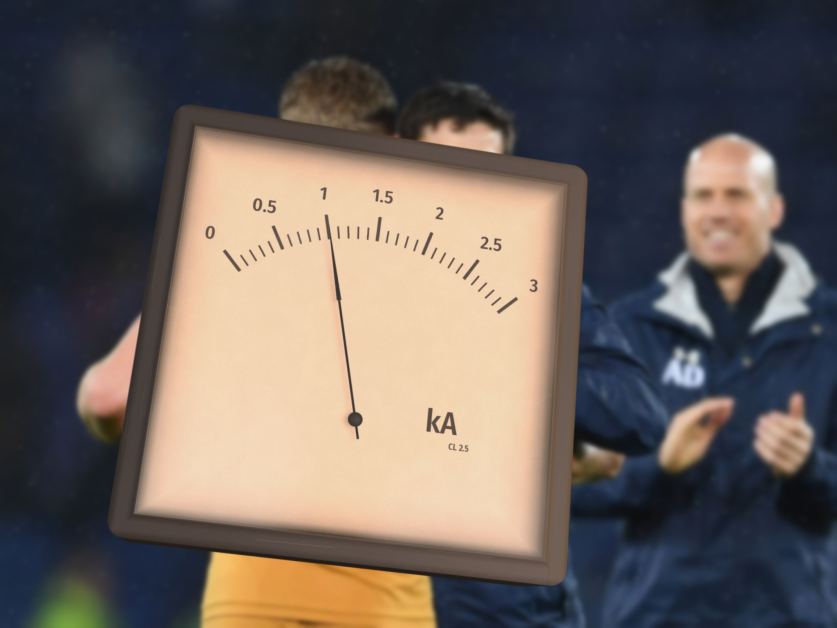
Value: 1; kA
